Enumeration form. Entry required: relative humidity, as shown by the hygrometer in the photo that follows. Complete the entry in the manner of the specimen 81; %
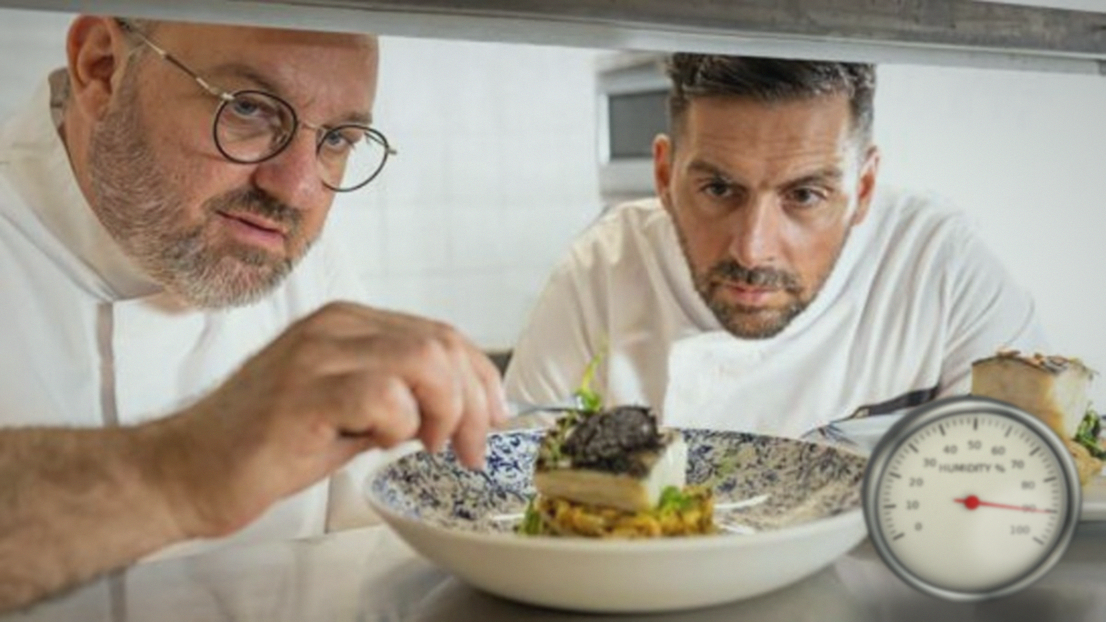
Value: 90; %
